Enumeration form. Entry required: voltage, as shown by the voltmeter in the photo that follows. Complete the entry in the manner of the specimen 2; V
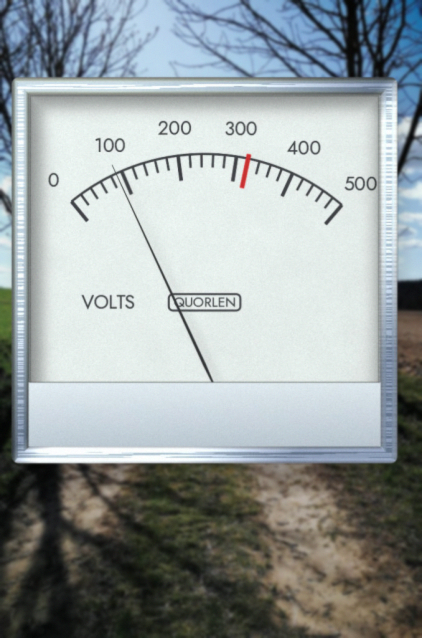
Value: 90; V
